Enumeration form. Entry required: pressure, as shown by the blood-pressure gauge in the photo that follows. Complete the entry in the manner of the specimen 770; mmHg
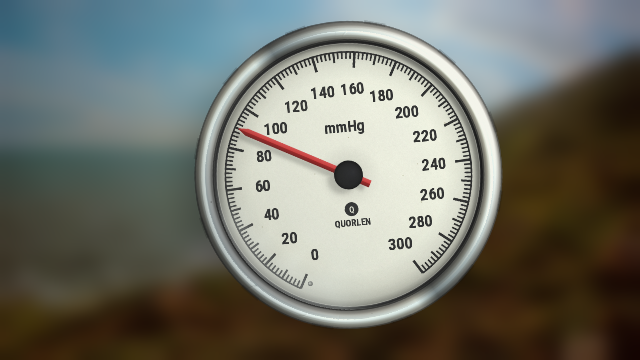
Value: 90; mmHg
